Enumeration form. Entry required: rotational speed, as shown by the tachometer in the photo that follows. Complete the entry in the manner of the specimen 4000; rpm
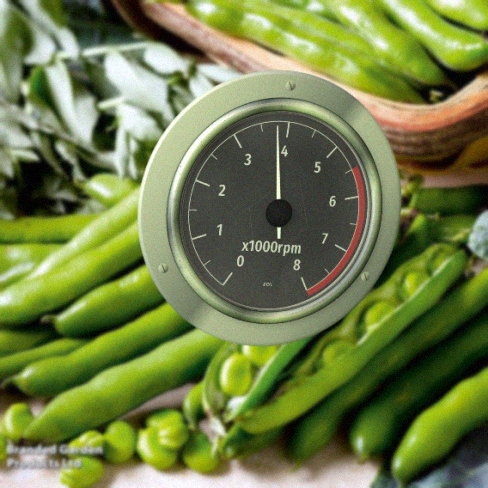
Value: 3750; rpm
